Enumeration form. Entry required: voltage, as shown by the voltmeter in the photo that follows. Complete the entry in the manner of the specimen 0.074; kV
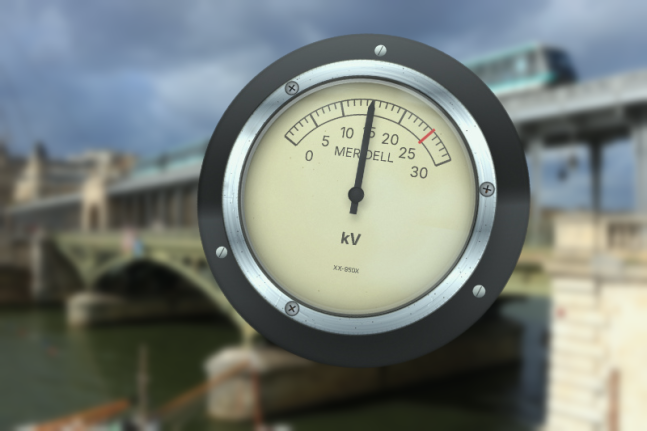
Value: 15; kV
